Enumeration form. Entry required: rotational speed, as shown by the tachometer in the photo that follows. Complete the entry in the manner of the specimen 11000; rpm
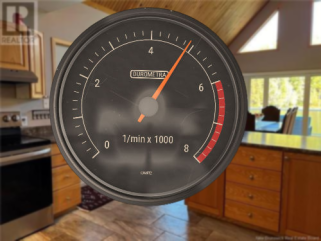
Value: 4900; rpm
